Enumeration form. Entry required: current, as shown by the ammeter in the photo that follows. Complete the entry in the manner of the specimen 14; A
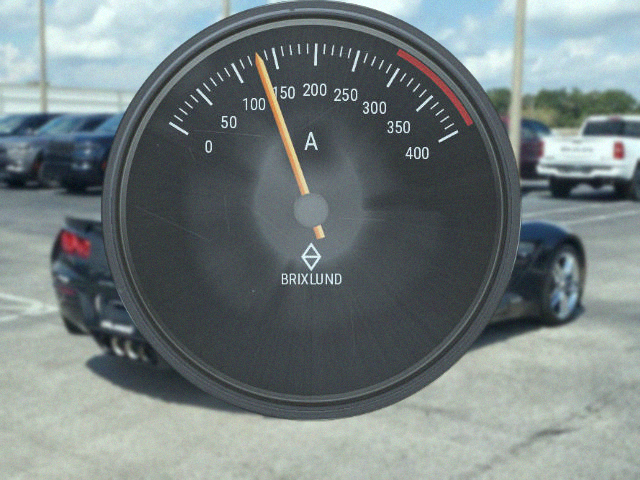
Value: 130; A
